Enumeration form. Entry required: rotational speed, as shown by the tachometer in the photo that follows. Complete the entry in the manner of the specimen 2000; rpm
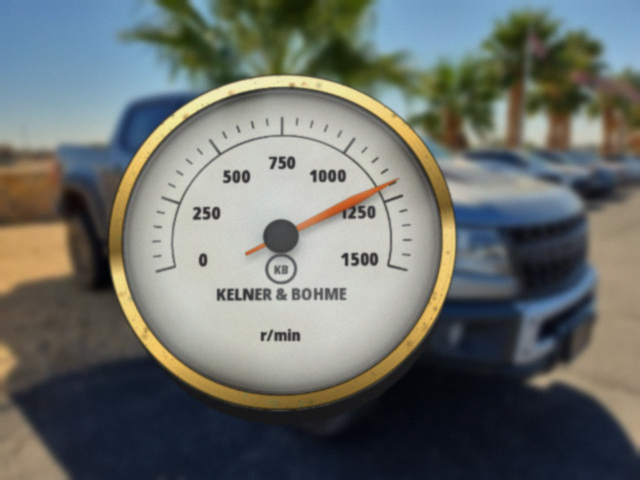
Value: 1200; rpm
